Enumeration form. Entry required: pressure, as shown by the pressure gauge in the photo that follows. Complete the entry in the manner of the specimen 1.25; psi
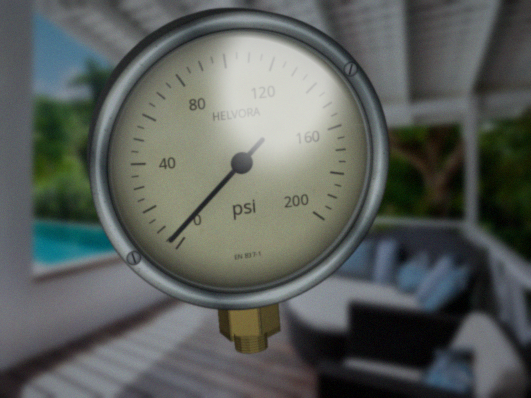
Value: 5; psi
